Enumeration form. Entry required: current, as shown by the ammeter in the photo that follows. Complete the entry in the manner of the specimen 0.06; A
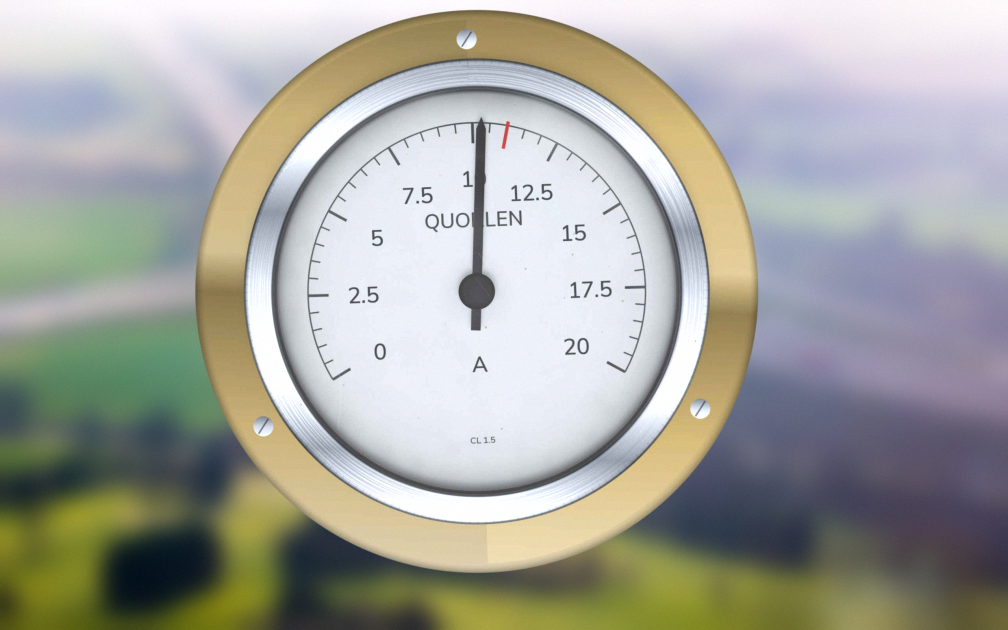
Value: 10.25; A
